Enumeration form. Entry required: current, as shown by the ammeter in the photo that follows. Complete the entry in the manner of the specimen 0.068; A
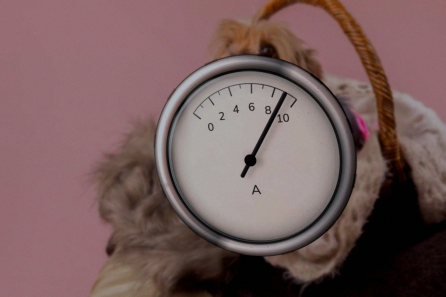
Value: 9; A
